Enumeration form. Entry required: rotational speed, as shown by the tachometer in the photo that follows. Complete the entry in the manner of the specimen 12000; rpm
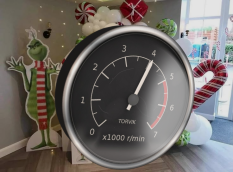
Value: 4000; rpm
